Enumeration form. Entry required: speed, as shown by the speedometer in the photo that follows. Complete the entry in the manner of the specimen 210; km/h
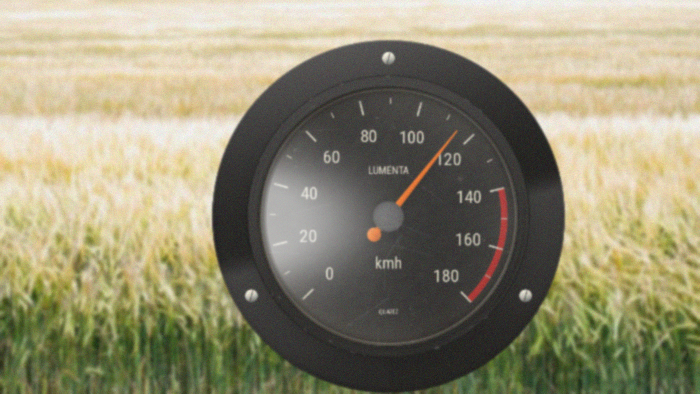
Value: 115; km/h
